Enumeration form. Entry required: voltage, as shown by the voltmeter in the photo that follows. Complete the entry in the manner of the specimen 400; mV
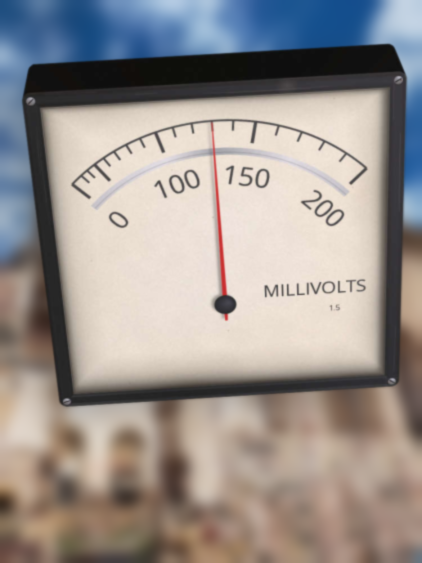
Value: 130; mV
